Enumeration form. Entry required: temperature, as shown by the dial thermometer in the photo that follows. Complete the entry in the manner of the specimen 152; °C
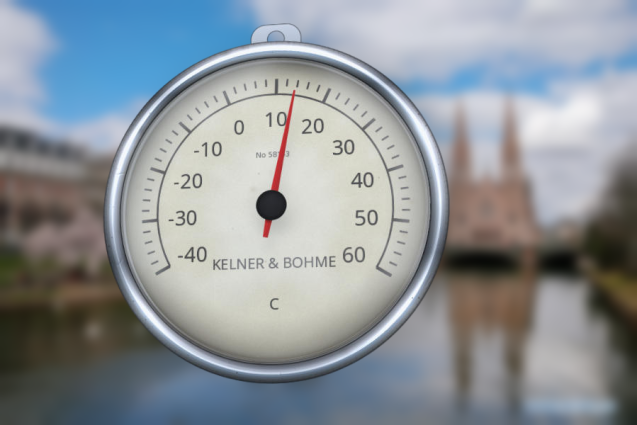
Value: 14; °C
